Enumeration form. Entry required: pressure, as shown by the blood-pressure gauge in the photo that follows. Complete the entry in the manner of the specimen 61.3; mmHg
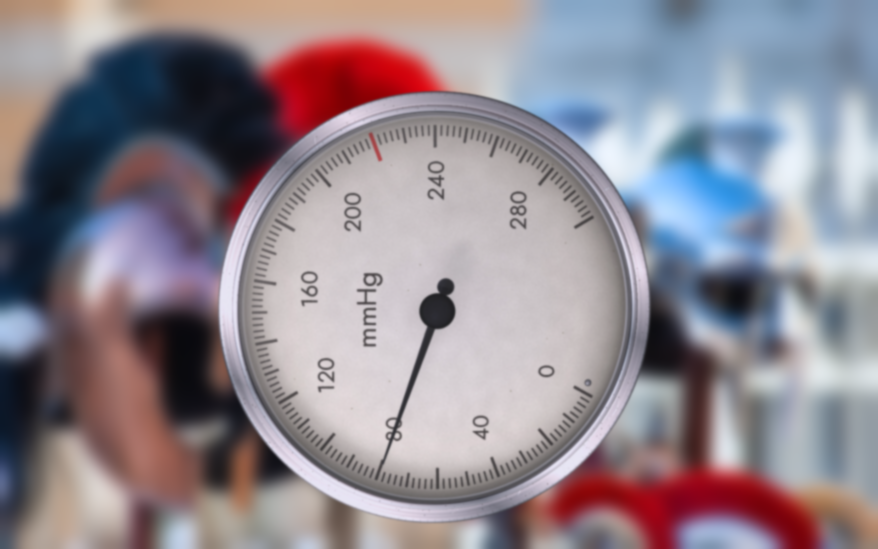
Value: 80; mmHg
